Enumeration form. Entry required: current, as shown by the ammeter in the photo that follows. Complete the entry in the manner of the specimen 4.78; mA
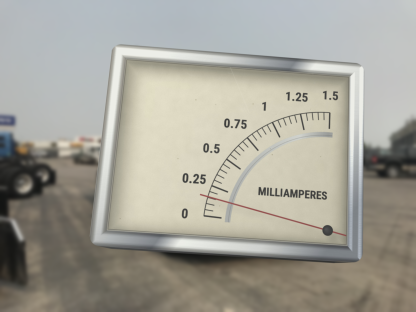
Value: 0.15; mA
